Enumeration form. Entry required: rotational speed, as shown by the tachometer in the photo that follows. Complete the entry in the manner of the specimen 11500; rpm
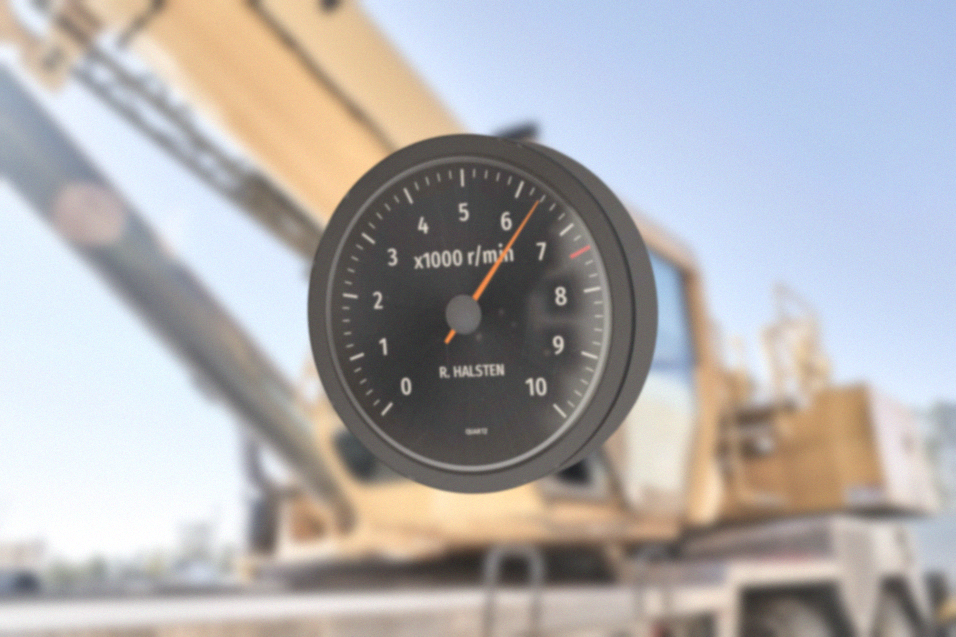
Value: 6400; rpm
